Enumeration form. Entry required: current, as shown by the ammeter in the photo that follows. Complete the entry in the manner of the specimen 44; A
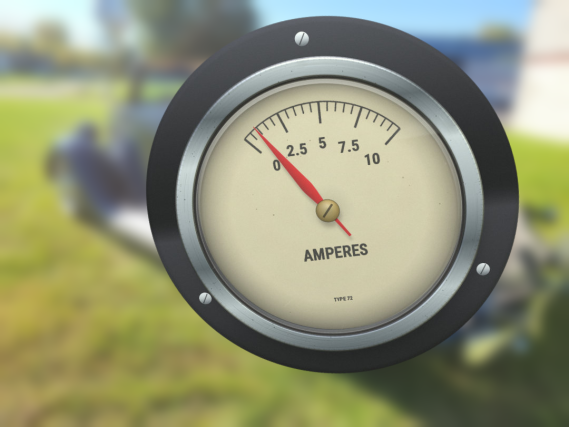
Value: 1; A
